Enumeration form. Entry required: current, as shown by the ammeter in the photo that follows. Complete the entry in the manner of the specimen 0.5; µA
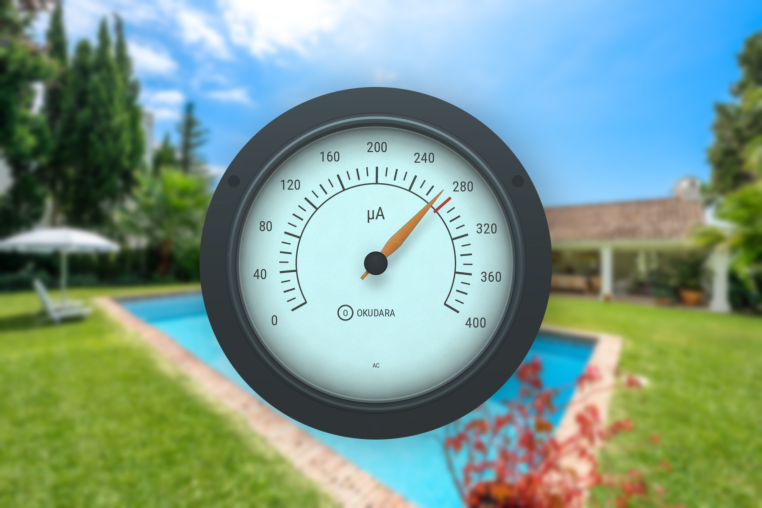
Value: 270; µA
